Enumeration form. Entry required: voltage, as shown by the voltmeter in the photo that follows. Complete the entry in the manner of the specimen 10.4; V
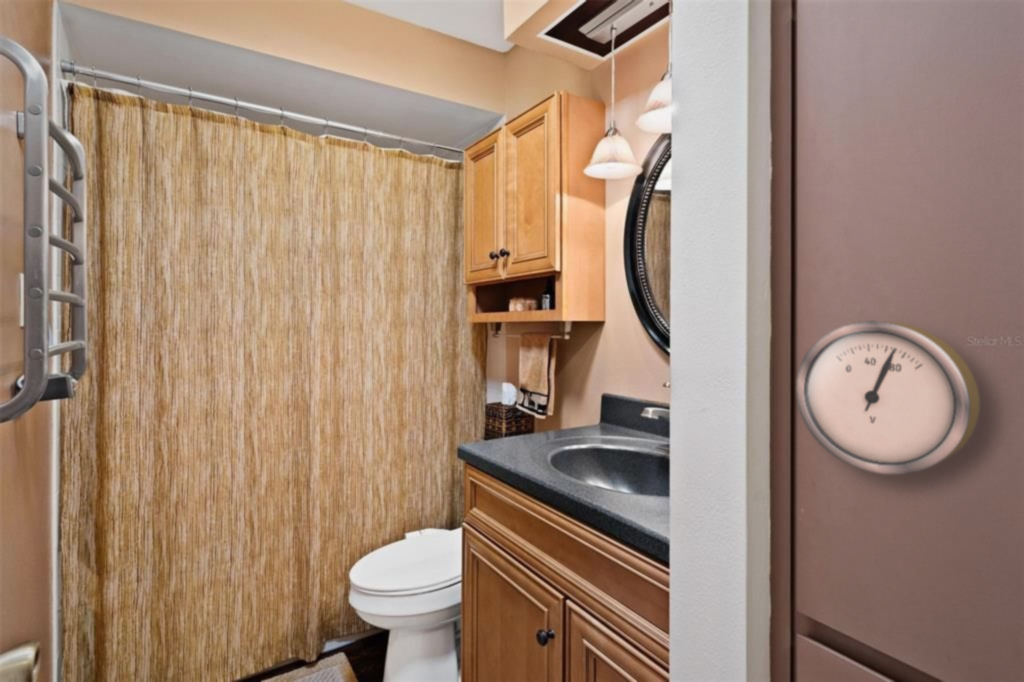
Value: 70; V
